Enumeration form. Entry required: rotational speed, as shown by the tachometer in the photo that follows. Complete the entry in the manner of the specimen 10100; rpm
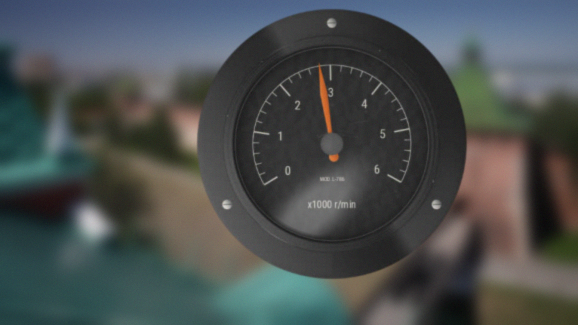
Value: 2800; rpm
